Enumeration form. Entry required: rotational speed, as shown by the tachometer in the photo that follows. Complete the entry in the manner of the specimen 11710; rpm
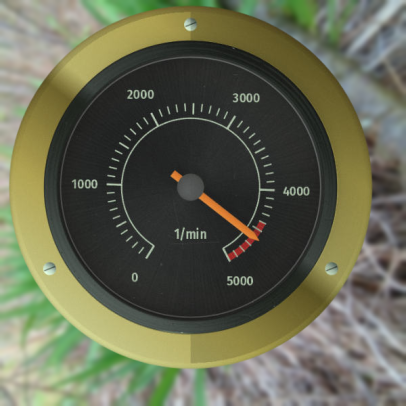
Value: 4600; rpm
